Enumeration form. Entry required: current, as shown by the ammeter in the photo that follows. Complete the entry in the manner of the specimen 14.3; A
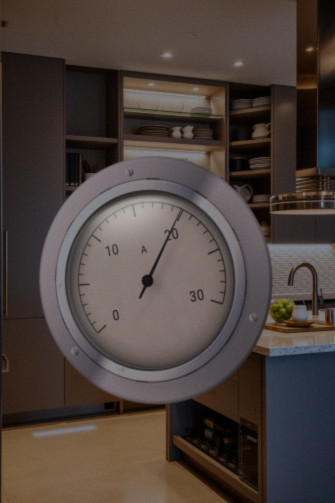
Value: 20; A
